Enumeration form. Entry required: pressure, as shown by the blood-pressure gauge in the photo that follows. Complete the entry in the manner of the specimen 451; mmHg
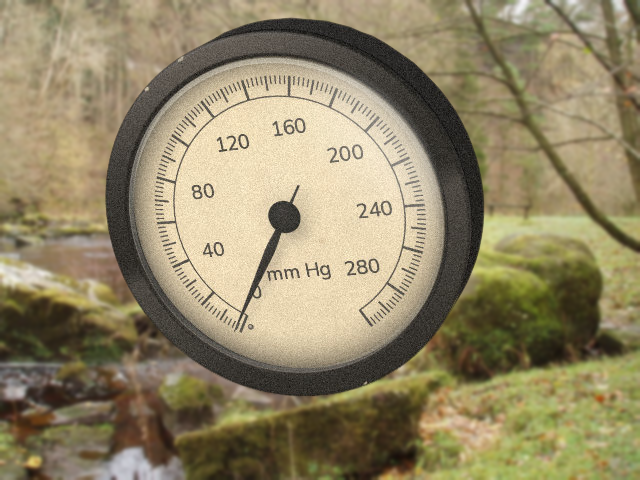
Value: 2; mmHg
